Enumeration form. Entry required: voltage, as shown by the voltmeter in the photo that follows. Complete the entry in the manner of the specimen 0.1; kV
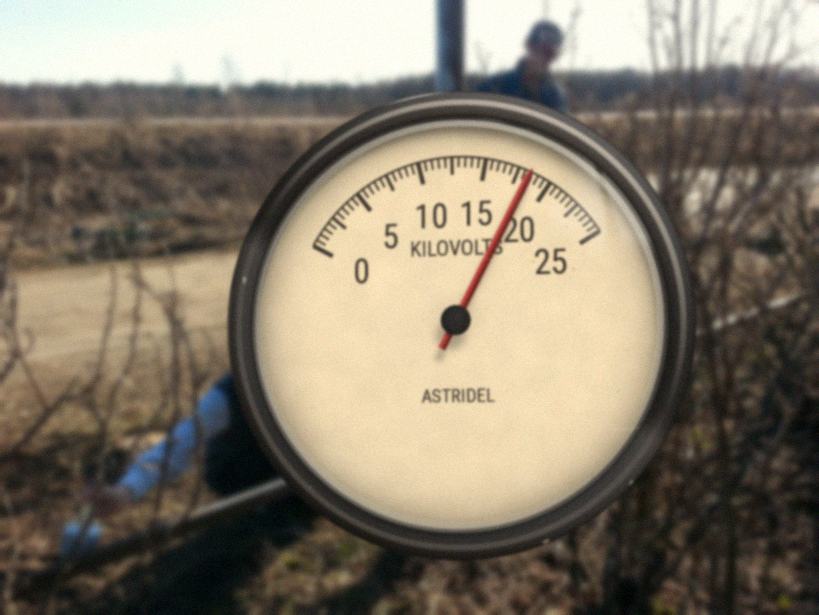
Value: 18.5; kV
